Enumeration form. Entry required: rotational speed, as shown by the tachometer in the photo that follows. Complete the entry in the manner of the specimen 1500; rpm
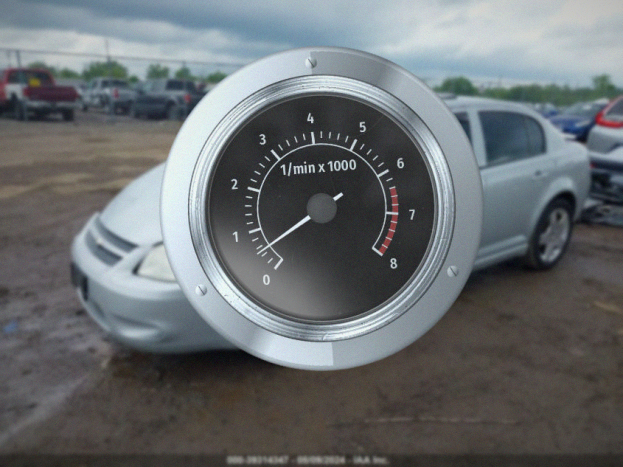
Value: 500; rpm
